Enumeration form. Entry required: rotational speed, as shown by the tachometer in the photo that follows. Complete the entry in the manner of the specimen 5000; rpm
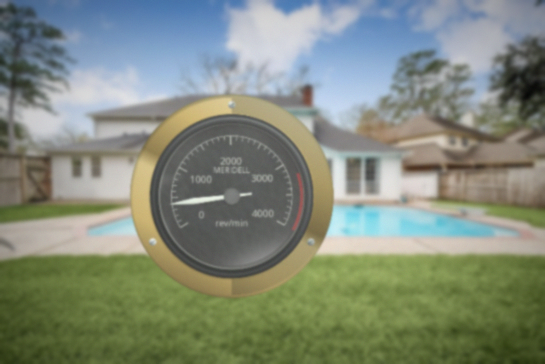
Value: 400; rpm
